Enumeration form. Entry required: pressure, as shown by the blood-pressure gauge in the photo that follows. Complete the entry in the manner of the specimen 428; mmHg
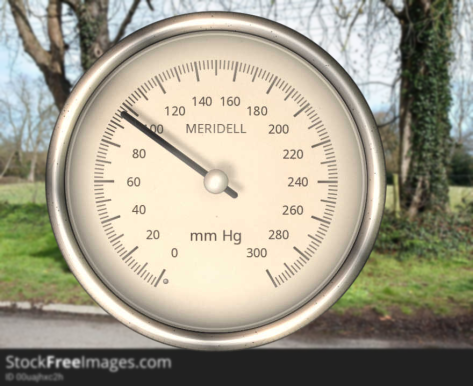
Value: 96; mmHg
